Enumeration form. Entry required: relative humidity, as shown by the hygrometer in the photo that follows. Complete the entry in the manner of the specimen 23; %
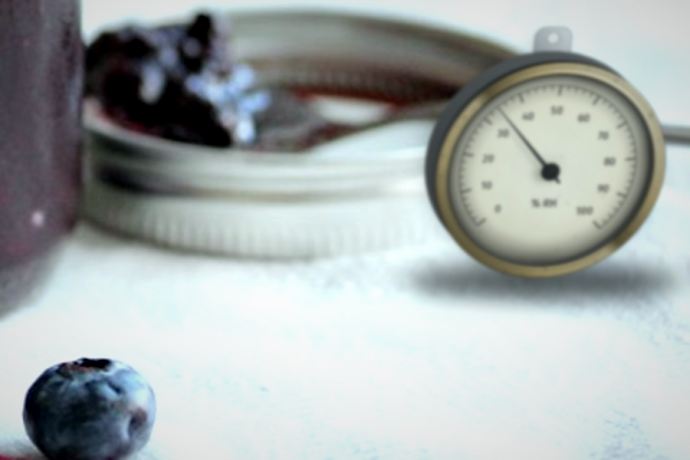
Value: 34; %
